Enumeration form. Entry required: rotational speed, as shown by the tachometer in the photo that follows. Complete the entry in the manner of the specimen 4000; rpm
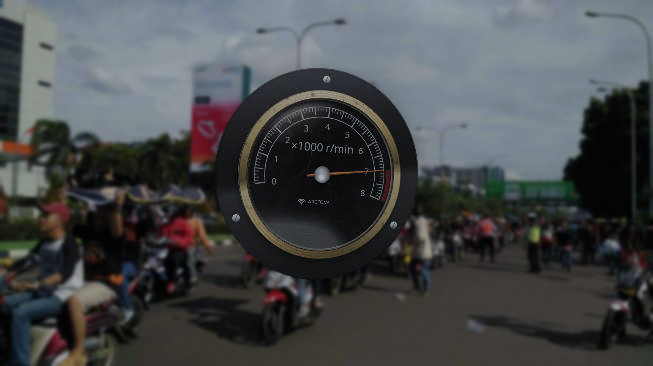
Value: 7000; rpm
